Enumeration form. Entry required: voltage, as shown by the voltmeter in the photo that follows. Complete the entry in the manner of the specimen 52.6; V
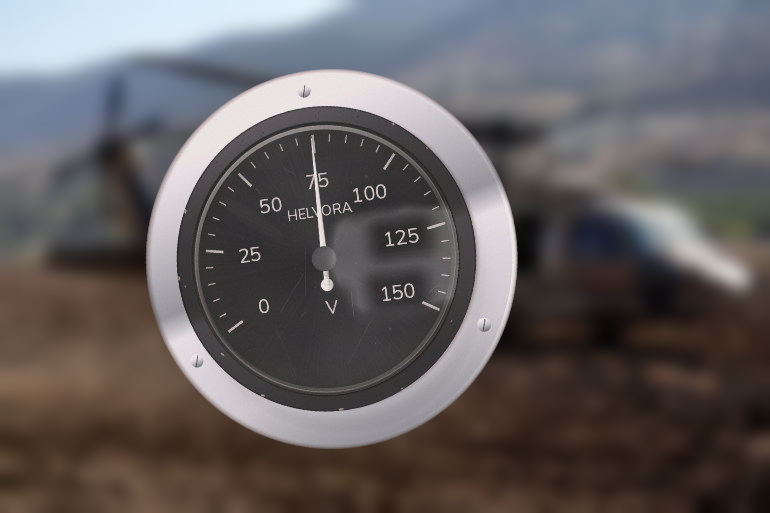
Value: 75; V
